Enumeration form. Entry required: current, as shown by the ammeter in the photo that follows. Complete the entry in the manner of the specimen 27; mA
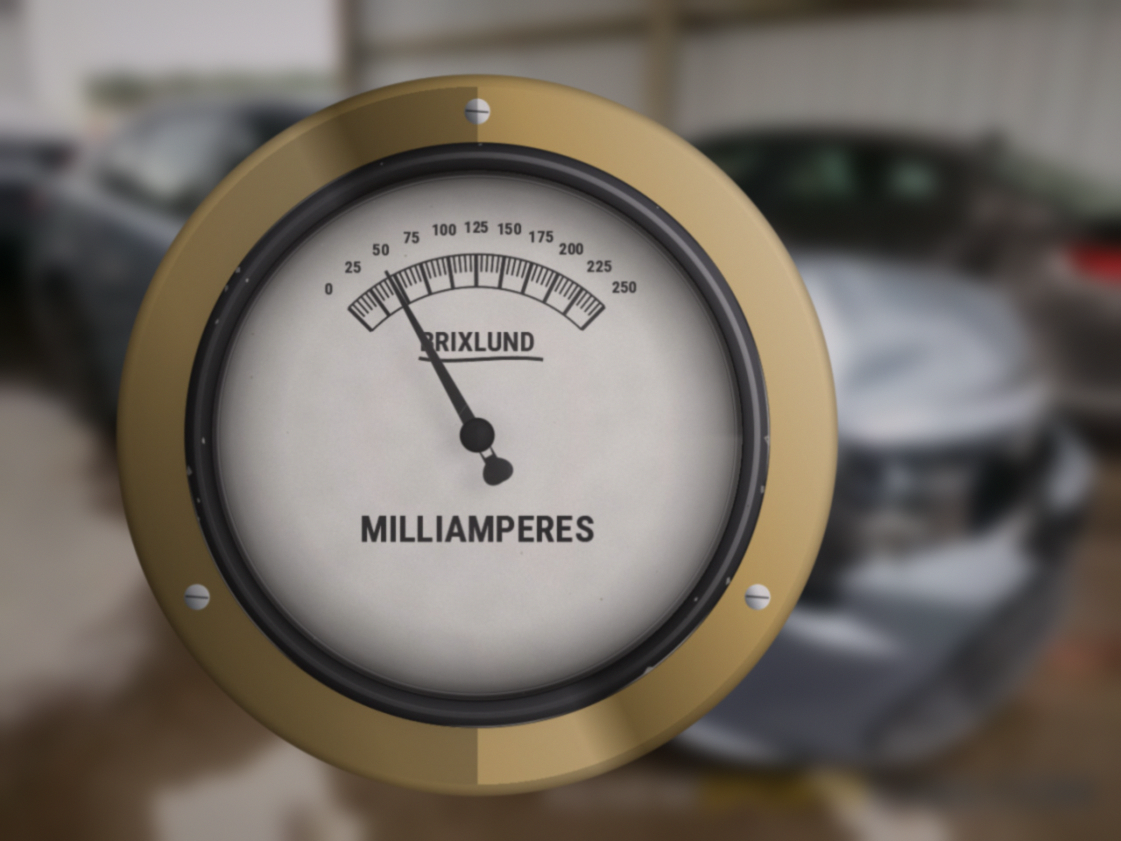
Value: 45; mA
